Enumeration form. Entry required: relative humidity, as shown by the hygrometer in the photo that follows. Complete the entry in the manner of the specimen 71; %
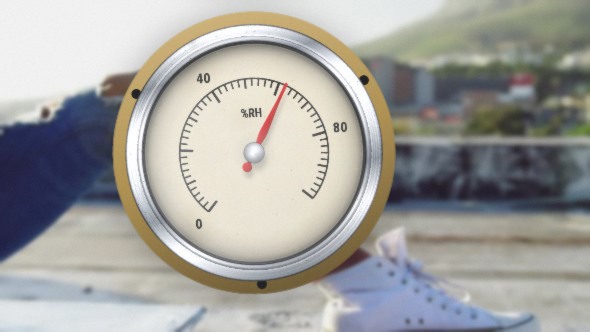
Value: 62; %
